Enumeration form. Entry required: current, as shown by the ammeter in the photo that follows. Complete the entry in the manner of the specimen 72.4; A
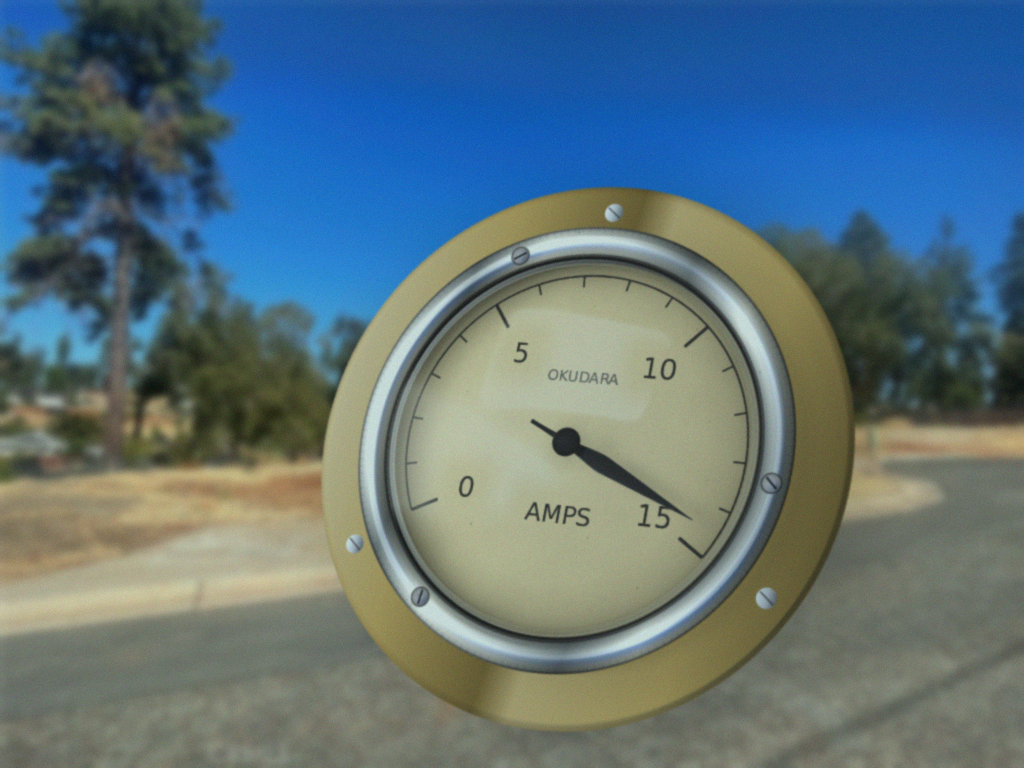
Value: 14.5; A
